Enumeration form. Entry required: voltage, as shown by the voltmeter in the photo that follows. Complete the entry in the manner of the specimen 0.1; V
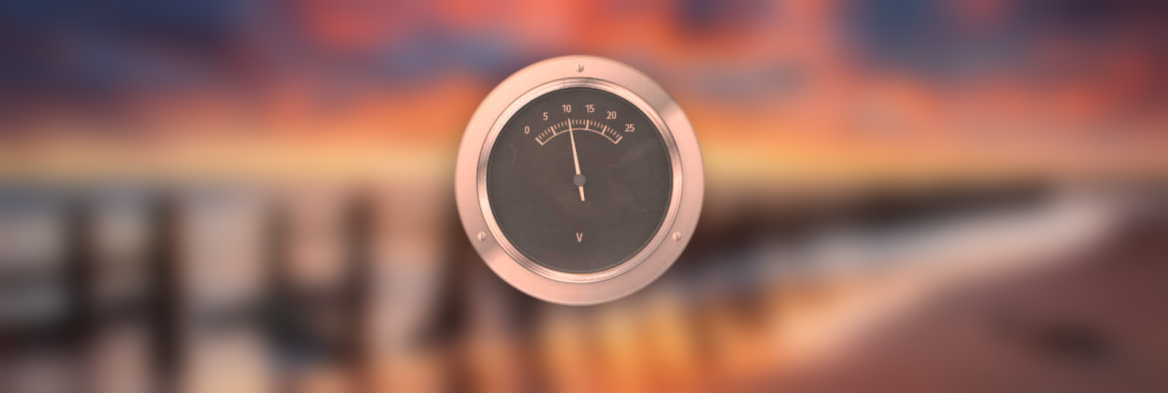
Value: 10; V
